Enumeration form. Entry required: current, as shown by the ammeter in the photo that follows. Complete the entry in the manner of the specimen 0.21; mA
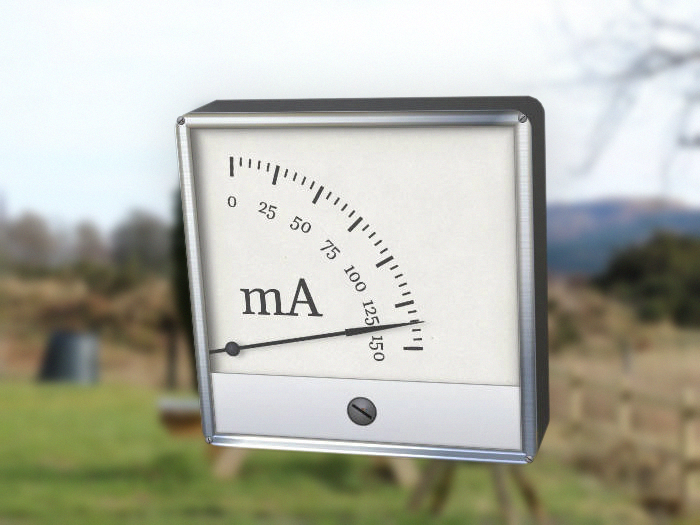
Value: 135; mA
